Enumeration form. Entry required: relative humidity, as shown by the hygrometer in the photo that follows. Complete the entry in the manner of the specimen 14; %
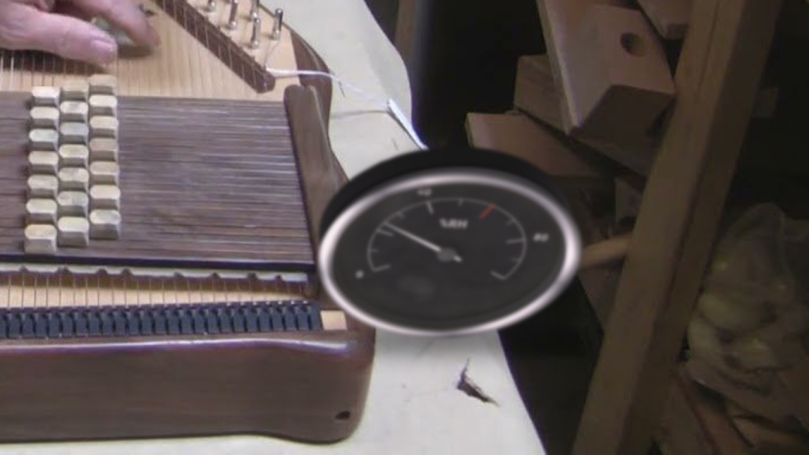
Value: 25; %
